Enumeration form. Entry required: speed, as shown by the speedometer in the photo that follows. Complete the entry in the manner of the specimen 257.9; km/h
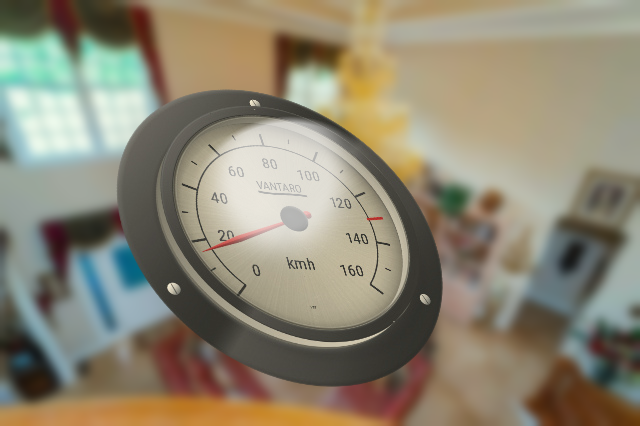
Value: 15; km/h
